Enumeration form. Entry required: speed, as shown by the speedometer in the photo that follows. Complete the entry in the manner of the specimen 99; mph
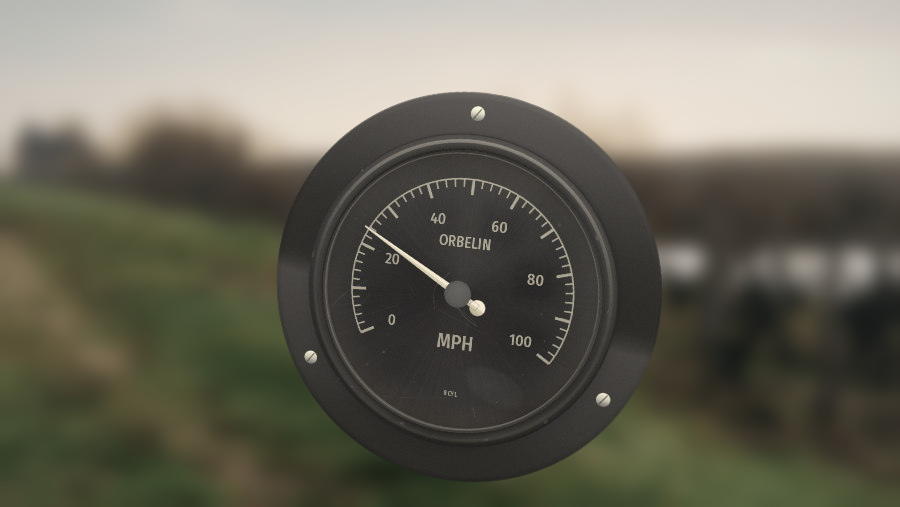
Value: 24; mph
